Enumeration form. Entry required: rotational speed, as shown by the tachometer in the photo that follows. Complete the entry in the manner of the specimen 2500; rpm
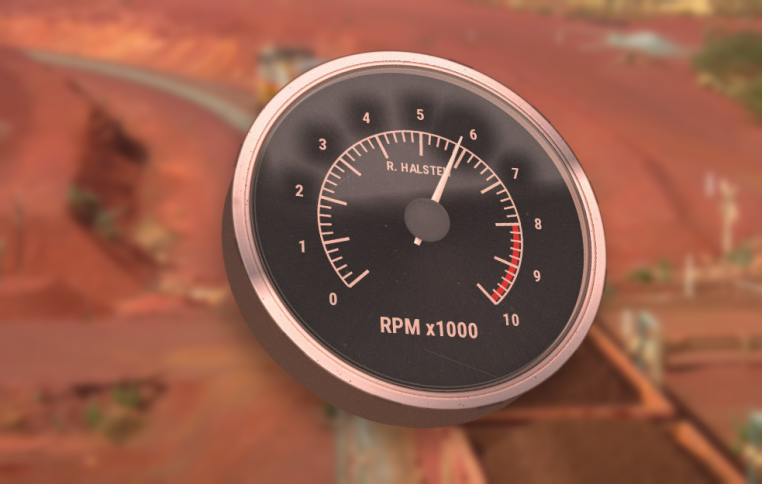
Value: 5800; rpm
